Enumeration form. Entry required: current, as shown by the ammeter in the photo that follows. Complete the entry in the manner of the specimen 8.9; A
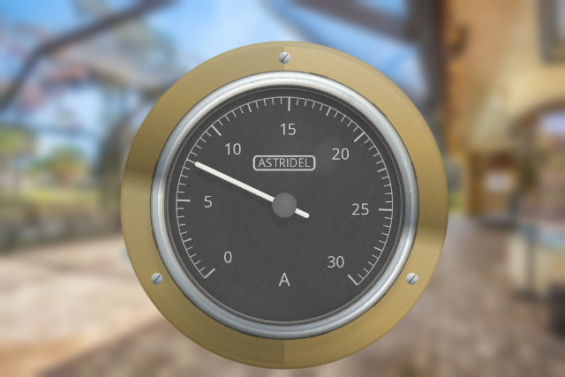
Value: 7.5; A
